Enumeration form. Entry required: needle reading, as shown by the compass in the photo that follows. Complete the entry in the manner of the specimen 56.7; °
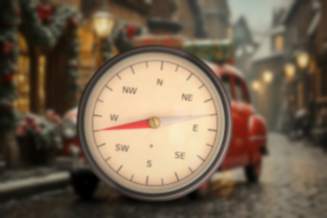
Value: 255; °
